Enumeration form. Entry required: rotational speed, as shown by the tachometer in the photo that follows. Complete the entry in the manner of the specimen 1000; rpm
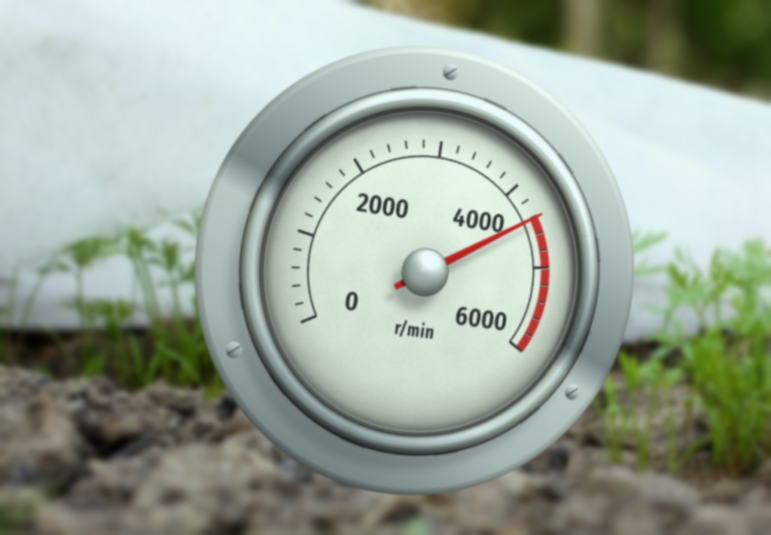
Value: 4400; rpm
